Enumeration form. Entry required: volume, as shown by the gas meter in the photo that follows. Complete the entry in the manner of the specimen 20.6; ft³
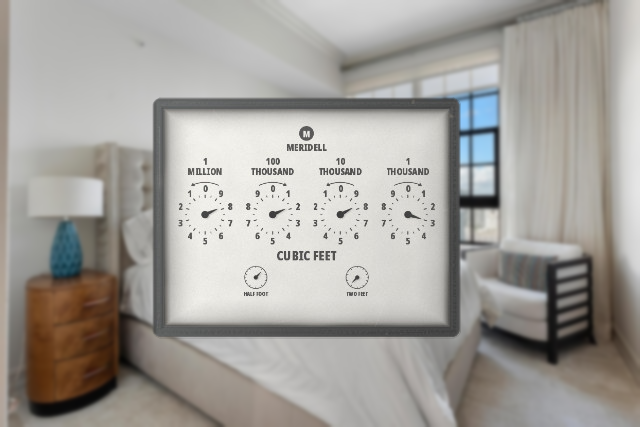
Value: 818300; ft³
